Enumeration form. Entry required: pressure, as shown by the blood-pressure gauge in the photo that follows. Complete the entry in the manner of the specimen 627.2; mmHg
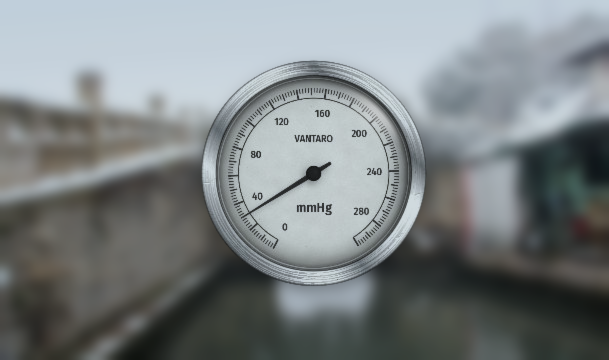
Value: 30; mmHg
